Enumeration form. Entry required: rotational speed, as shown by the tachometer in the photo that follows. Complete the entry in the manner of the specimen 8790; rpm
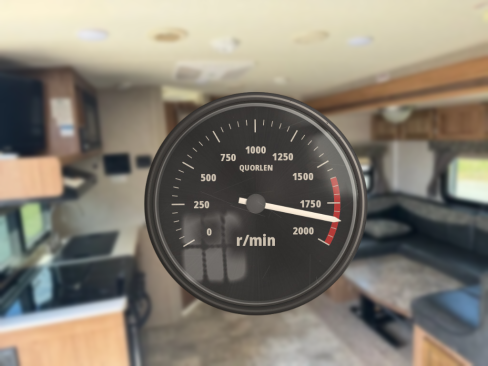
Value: 1850; rpm
